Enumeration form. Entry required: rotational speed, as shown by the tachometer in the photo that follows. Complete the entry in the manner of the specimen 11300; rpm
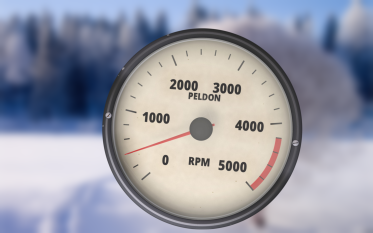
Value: 400; rpm
